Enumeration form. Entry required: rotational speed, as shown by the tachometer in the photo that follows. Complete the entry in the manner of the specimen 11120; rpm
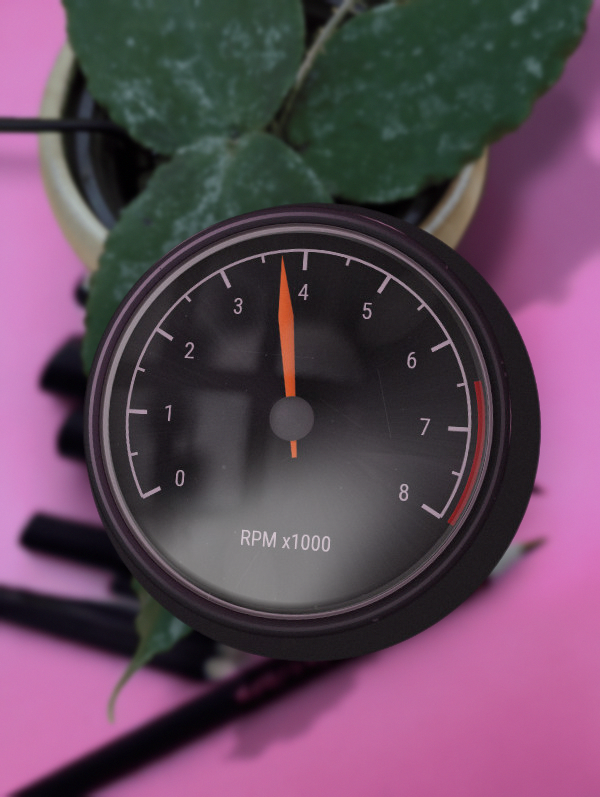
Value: 3750; rpm
